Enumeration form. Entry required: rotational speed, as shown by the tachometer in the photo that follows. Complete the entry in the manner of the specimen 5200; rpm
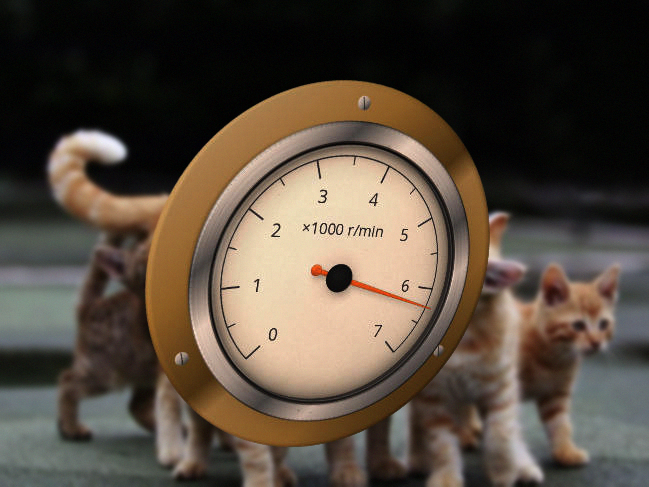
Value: 6250; rpm
